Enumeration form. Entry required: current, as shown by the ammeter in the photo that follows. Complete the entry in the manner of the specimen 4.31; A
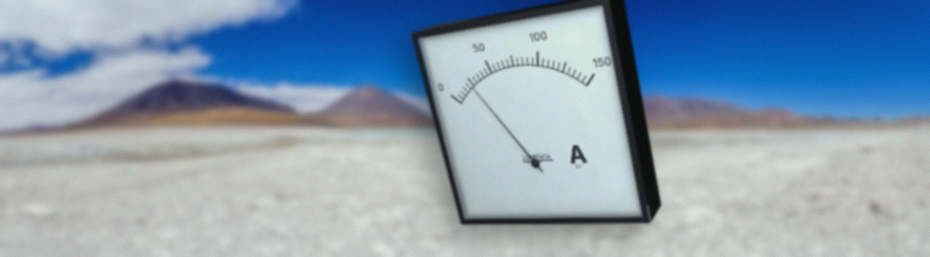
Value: 25; A
